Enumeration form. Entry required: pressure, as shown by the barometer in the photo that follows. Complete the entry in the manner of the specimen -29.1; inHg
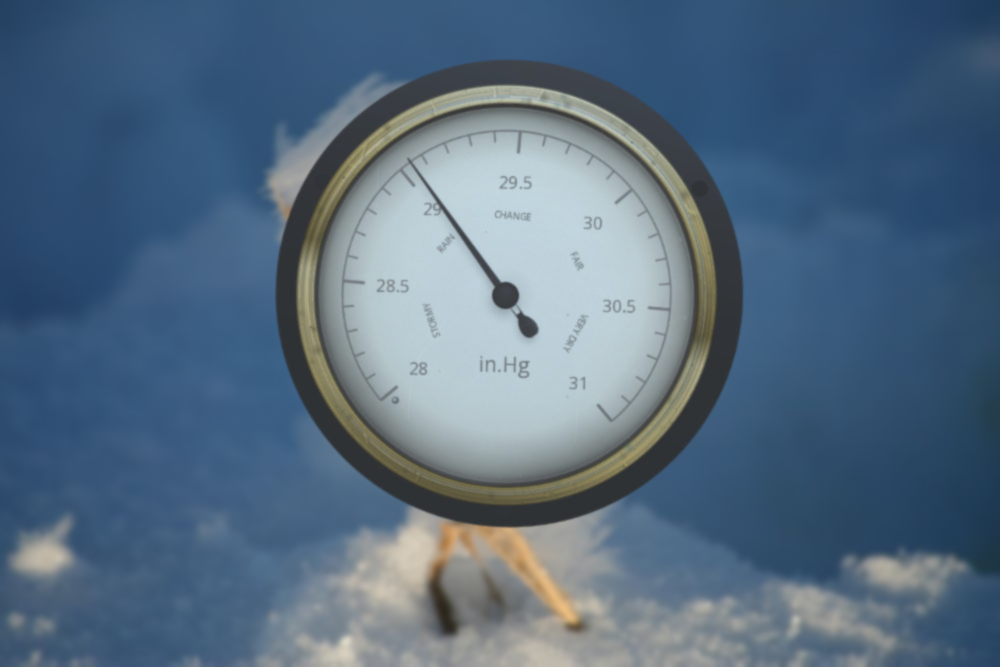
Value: 29.05; inHg
